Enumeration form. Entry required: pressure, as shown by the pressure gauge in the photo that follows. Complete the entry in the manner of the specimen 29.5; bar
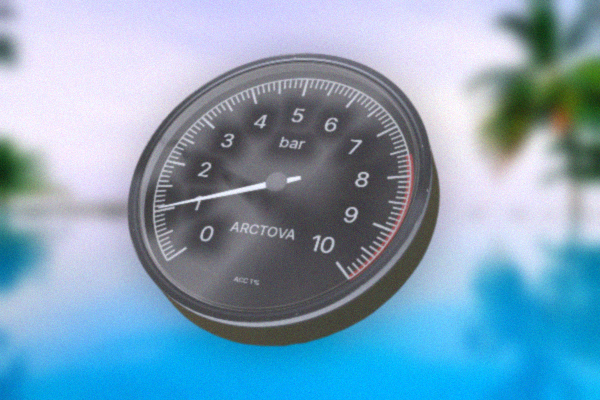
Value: 1; bar
